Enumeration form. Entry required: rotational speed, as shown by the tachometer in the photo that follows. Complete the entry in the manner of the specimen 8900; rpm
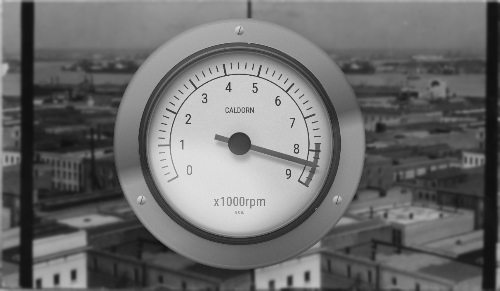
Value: 8400; rpm
